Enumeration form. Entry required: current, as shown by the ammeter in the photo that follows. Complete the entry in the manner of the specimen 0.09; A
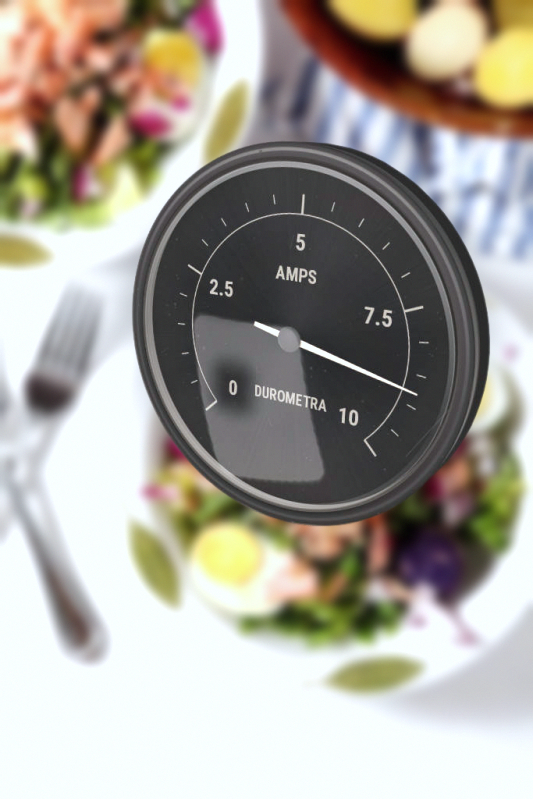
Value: 8.75; A
